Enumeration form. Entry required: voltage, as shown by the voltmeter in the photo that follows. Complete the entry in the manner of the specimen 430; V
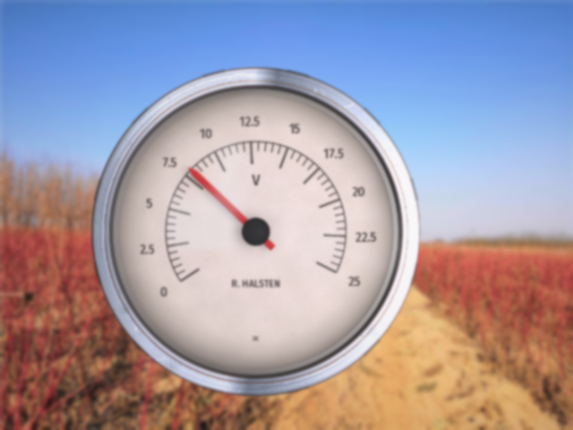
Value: 8; V
